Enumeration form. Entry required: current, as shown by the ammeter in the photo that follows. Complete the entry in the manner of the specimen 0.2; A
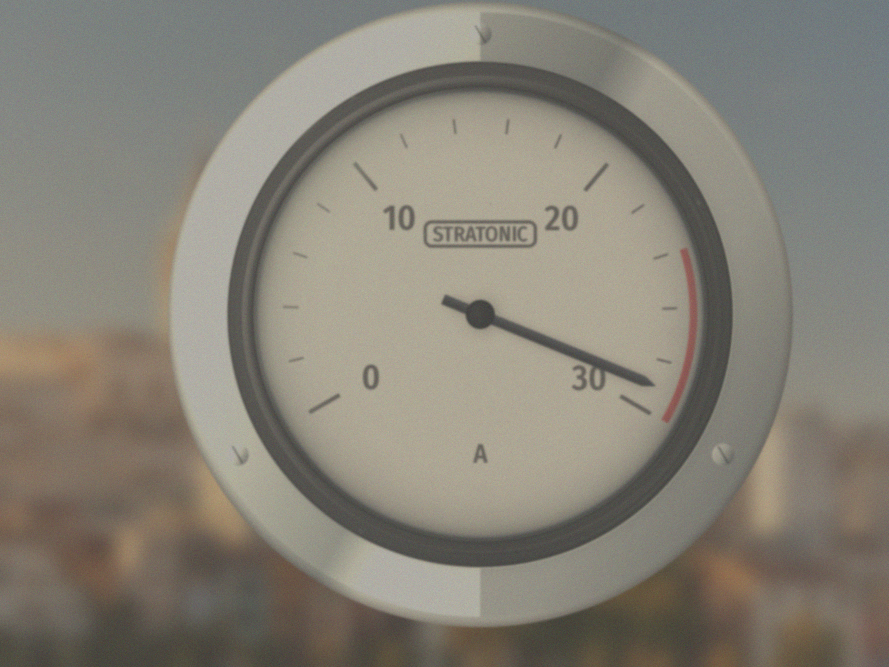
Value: 29; A
